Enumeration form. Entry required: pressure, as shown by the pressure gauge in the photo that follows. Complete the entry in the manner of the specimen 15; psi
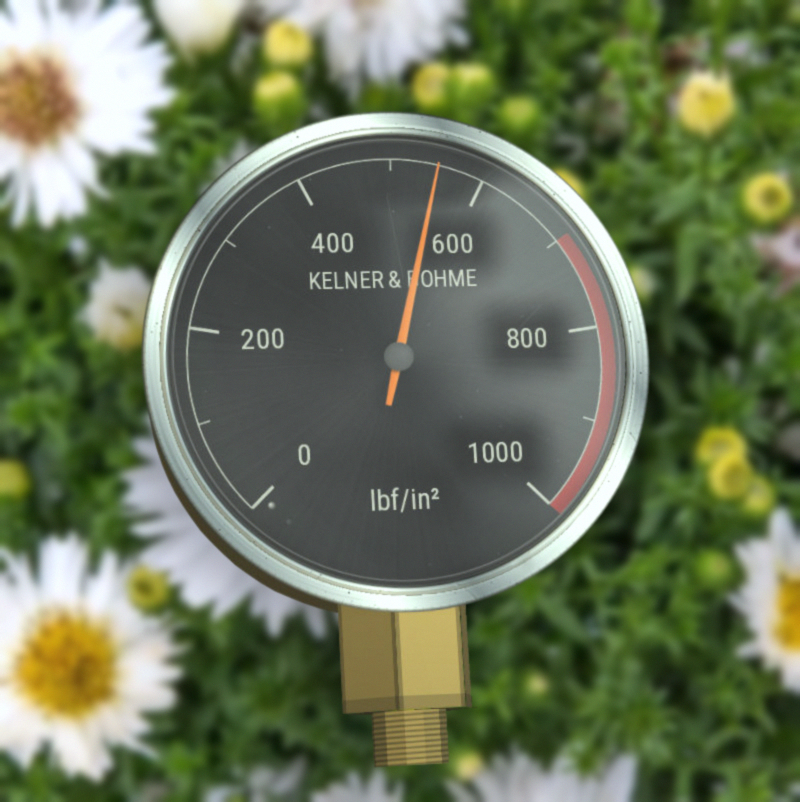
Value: 550; psi
